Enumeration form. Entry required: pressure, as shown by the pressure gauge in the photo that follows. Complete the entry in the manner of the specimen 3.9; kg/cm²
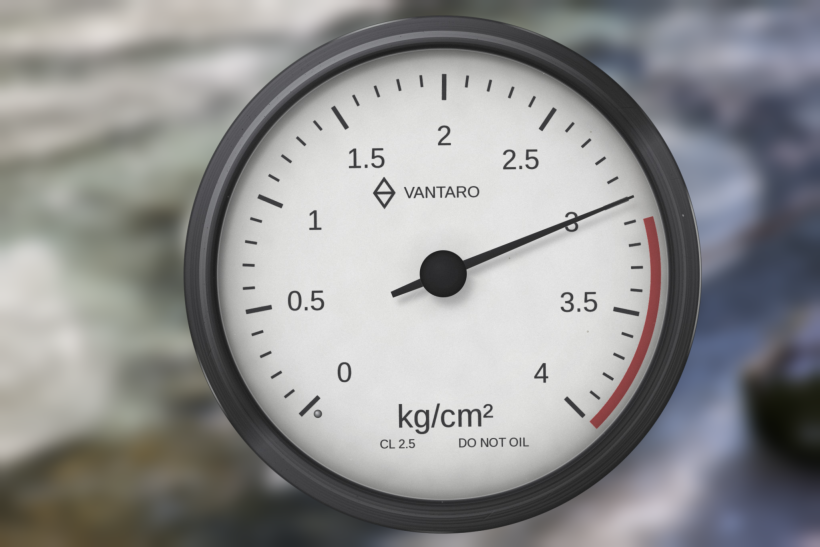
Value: 3; kg/cm²
